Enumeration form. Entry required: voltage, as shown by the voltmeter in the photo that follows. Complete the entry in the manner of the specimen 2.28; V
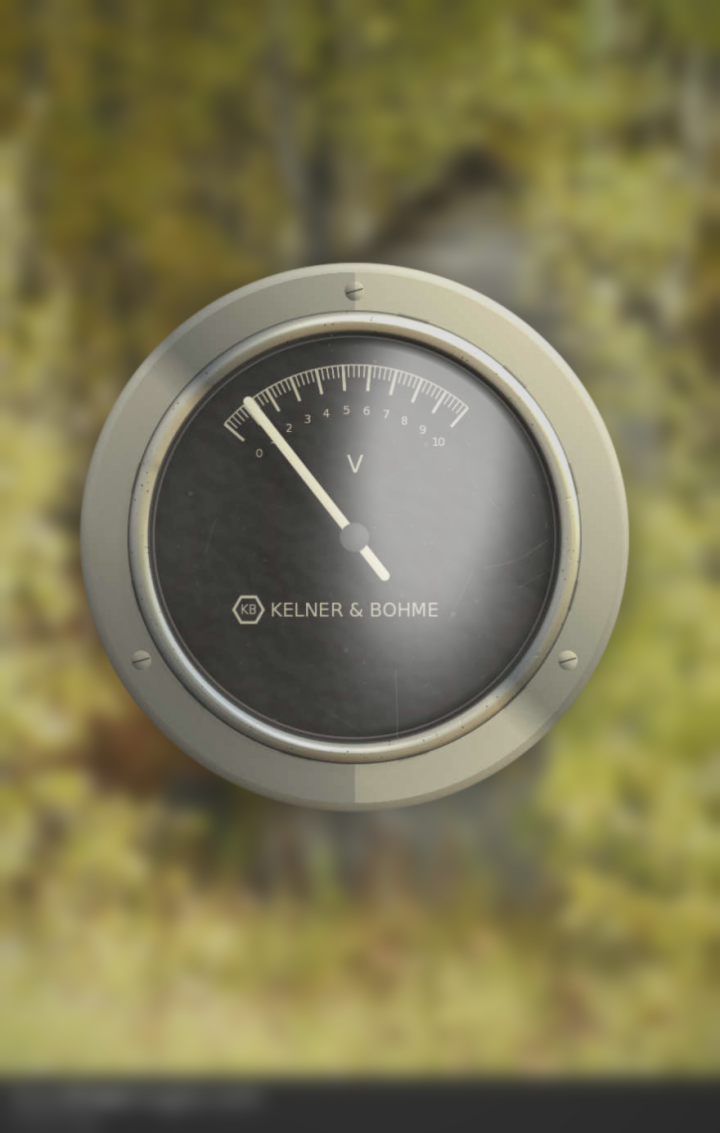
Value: 1.2; V
